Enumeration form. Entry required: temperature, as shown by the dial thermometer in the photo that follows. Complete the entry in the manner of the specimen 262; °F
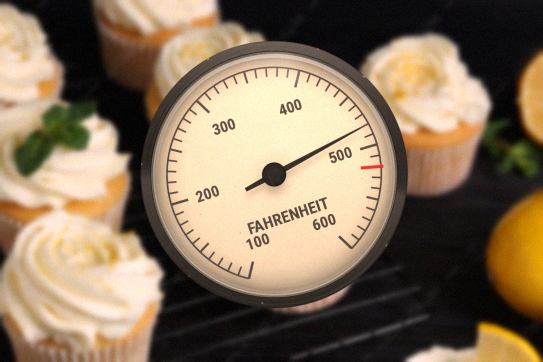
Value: 480; °F
